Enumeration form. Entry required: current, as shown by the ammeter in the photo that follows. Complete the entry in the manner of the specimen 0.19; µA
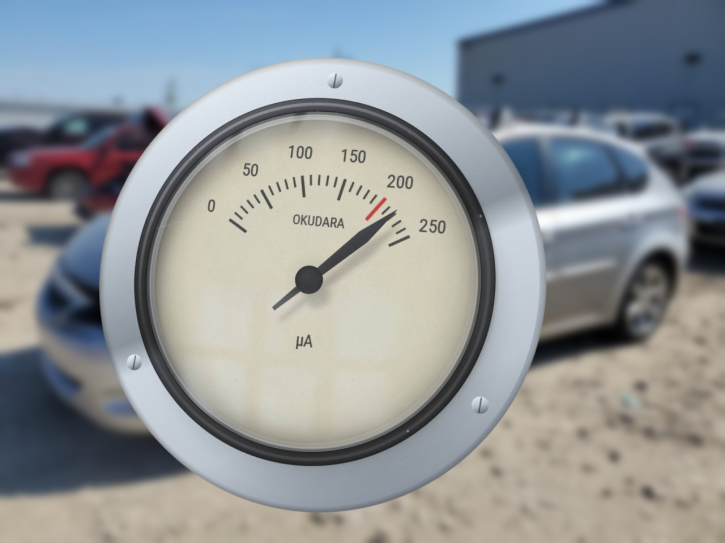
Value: 220; µA
